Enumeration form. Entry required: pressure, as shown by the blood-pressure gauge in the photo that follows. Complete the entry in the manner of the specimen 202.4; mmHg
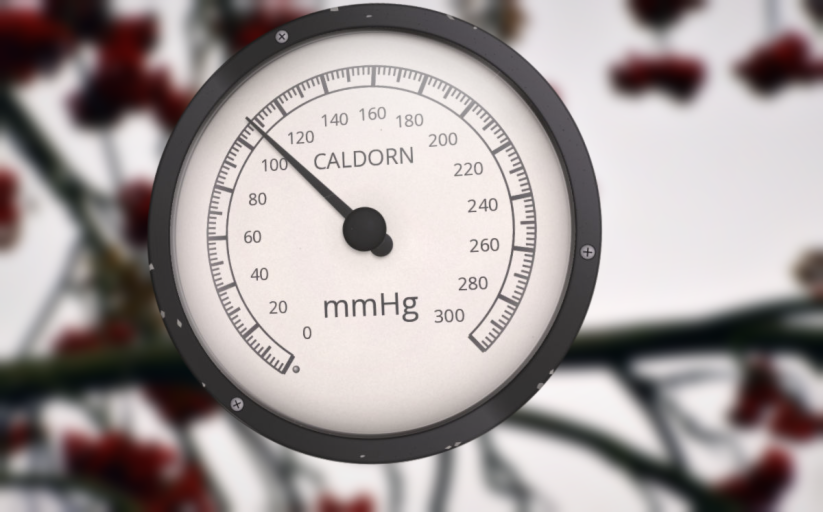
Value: 108; mmHg
